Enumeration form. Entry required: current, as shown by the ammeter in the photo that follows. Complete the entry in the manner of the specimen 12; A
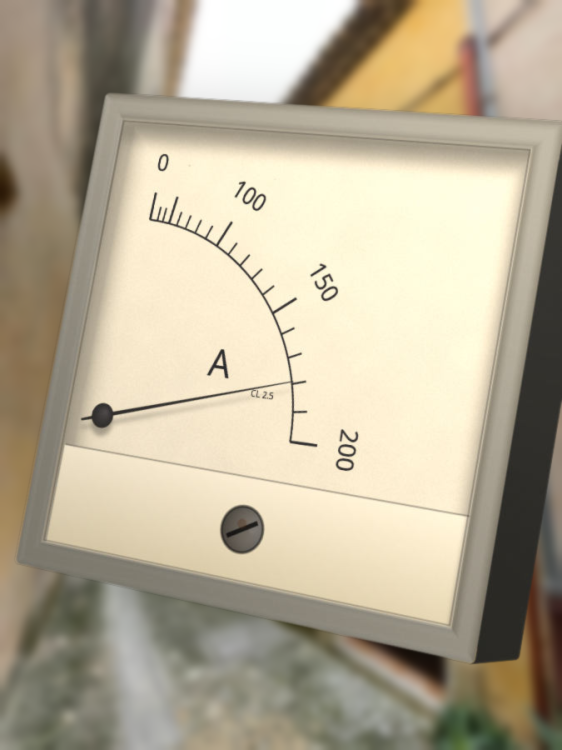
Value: 180; A
